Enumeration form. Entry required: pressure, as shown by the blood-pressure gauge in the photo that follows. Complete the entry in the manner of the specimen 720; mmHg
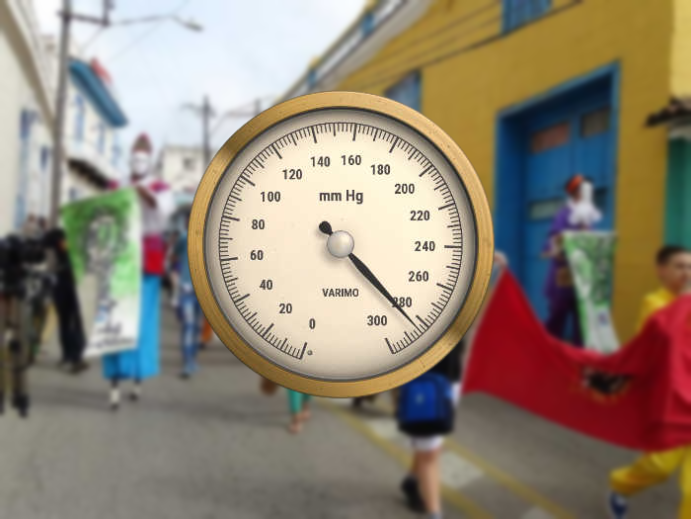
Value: 284; mmHg
